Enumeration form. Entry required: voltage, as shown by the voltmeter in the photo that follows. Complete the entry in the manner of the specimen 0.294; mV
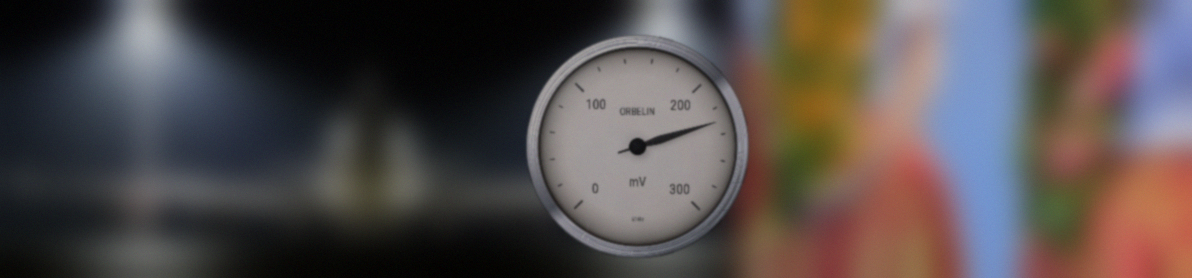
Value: 230; mV
